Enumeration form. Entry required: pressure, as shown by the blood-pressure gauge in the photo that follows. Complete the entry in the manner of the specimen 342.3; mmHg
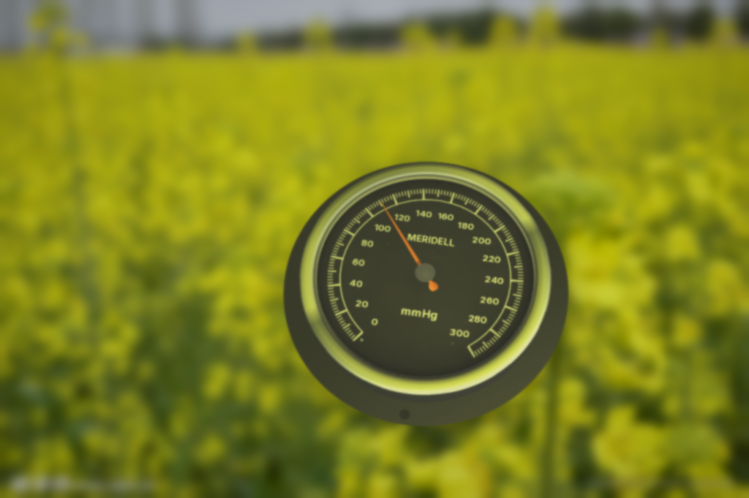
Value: 110; mmHg
